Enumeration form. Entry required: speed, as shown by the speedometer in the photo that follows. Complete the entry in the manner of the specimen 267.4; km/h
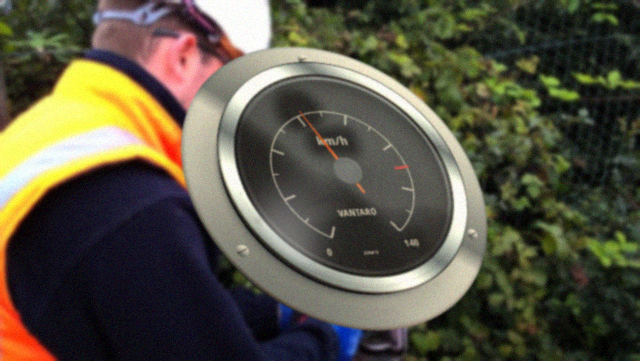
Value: 60; km/h
